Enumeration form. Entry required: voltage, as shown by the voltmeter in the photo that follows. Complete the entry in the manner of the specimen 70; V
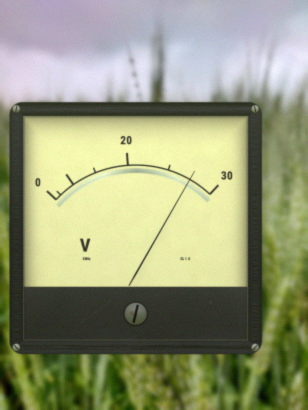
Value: 27.5; V
